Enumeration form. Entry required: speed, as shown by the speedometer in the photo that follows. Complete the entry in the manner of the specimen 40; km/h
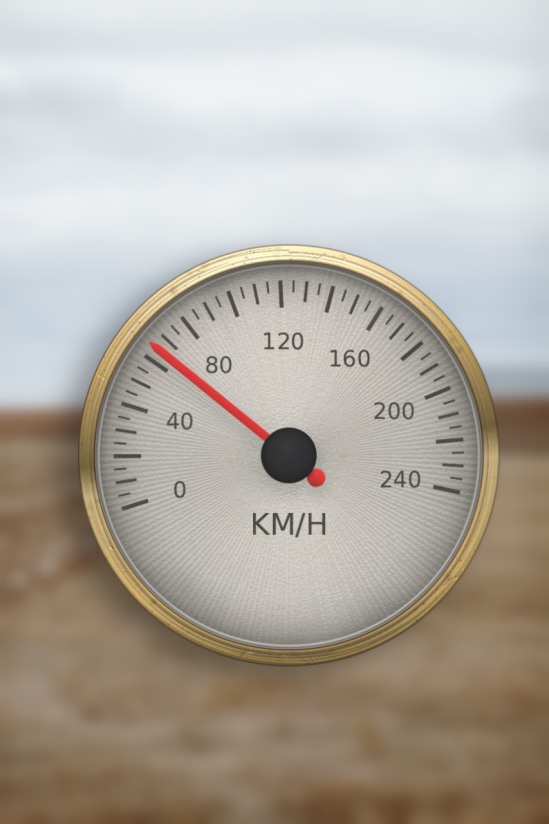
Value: 65; km/h
